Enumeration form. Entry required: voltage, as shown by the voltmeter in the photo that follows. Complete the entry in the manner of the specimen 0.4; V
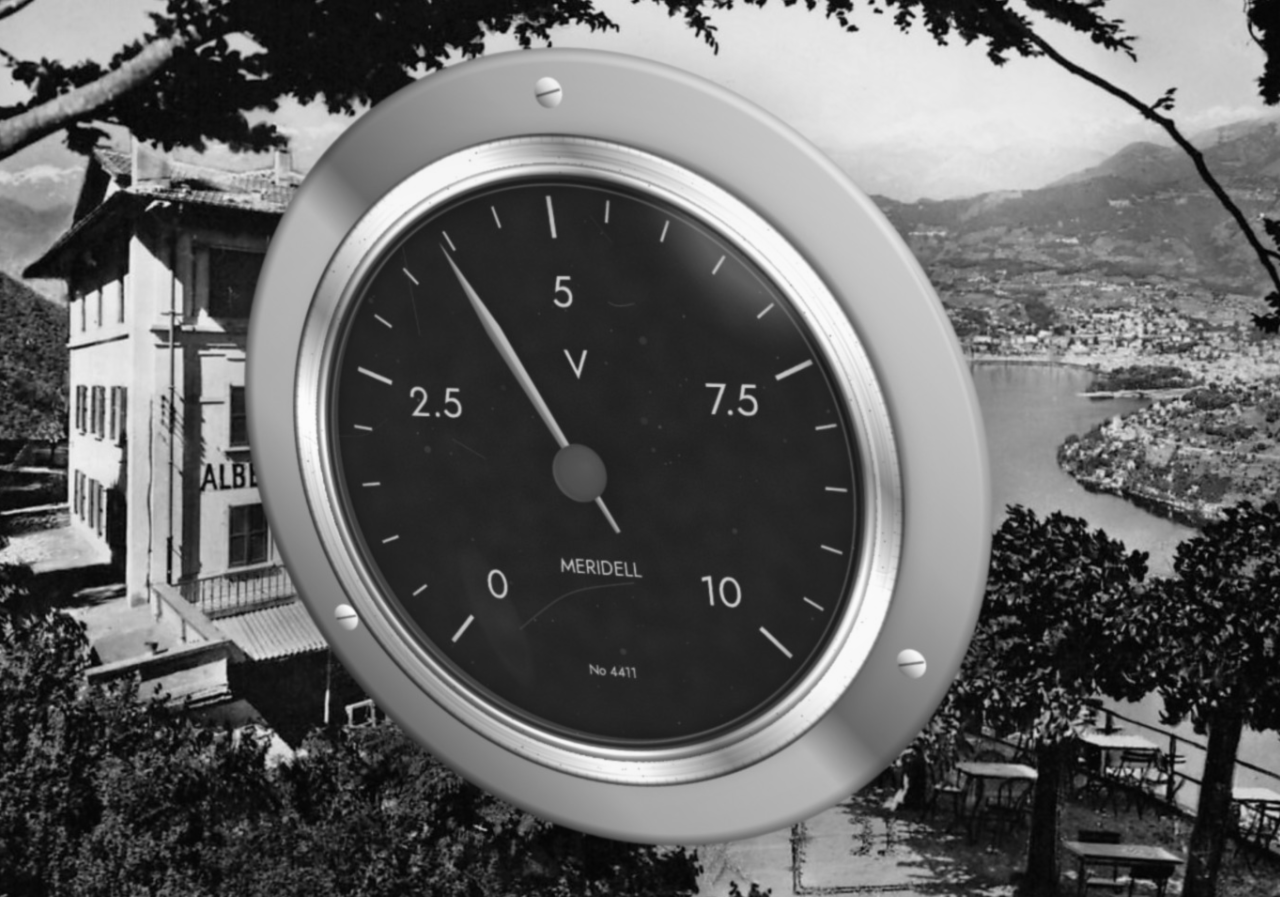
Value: 4; V
